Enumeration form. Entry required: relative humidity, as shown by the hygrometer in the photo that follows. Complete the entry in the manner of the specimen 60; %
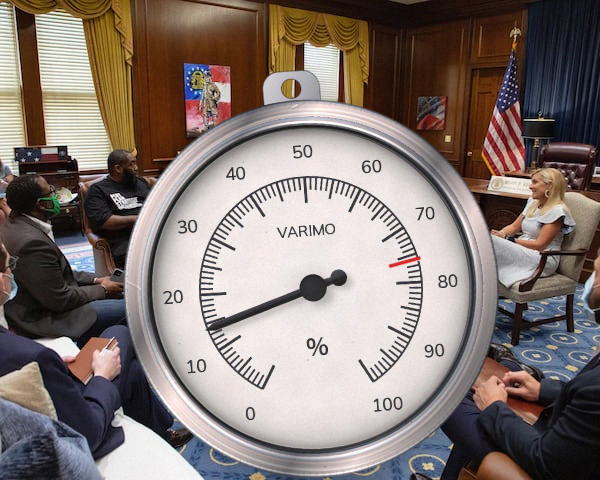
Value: 14; %
